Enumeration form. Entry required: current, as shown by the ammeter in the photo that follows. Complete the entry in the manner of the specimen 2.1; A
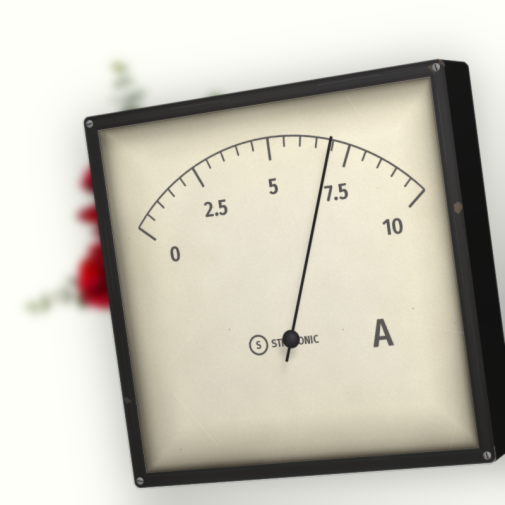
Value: 7; A
